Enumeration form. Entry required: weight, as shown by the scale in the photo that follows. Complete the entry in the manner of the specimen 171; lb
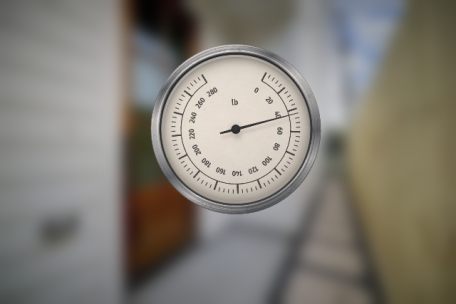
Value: 44; lb
